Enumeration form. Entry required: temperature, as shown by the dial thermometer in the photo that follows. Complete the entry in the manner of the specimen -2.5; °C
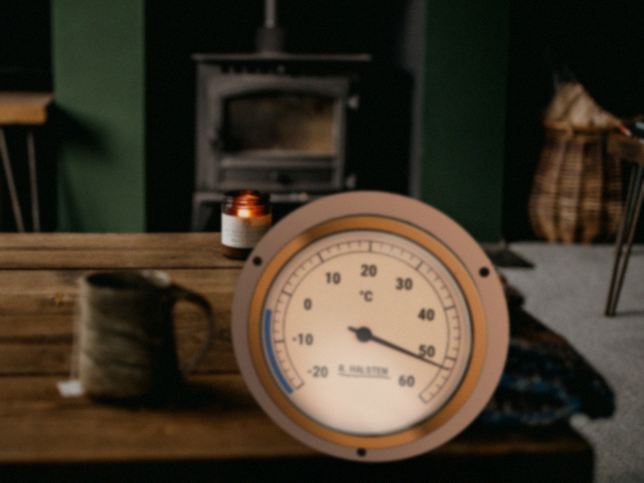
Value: 52; °C
